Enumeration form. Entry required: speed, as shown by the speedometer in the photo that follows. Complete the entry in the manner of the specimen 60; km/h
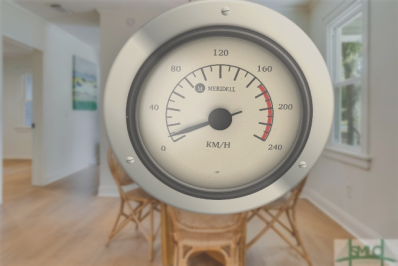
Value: 10; km/h
